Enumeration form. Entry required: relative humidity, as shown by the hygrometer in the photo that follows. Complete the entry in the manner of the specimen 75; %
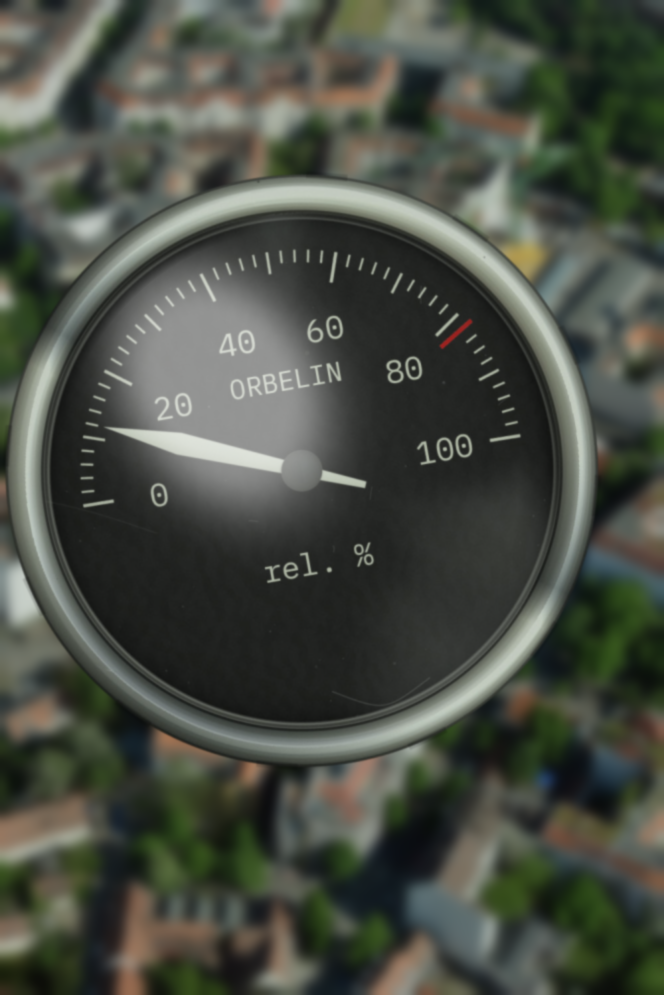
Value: 12; %
